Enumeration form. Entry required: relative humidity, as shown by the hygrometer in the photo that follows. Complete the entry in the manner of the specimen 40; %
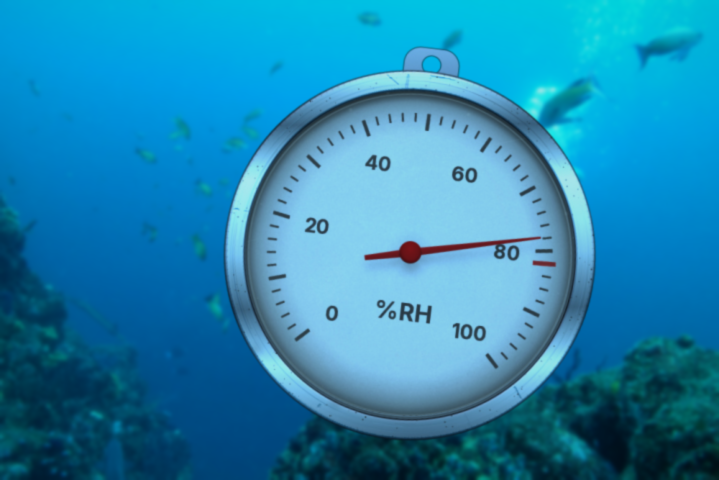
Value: 78; %
